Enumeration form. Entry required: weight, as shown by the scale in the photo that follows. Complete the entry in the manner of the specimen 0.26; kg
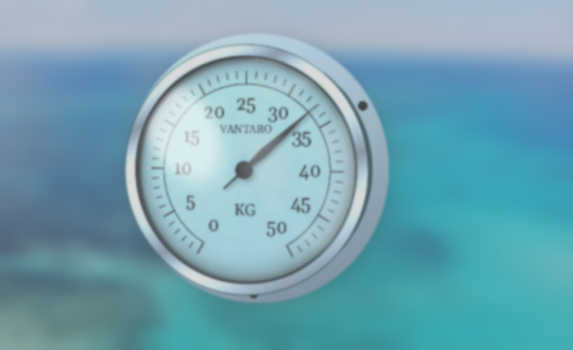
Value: 33; kg
